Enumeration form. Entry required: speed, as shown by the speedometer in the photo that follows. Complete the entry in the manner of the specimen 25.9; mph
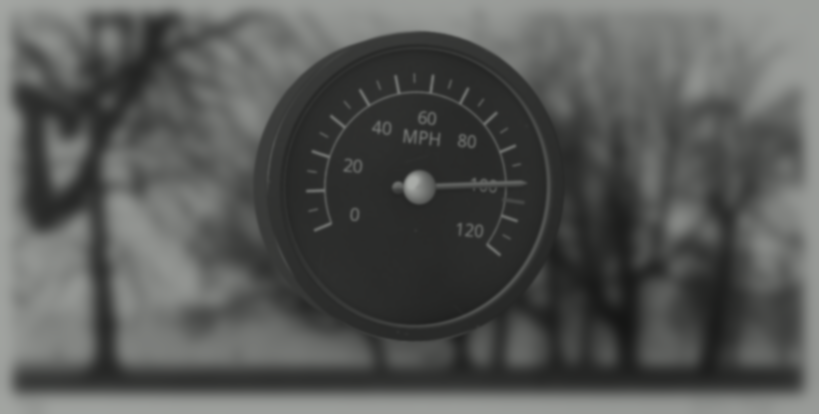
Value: 100; mph
